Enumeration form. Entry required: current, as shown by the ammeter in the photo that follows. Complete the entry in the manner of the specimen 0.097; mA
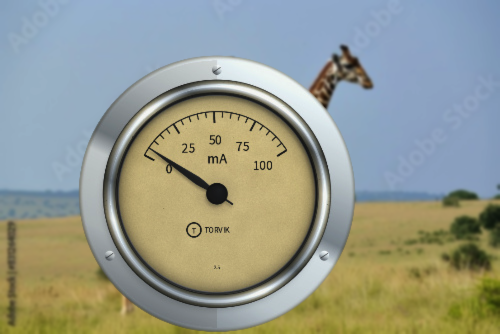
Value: 5; mA
